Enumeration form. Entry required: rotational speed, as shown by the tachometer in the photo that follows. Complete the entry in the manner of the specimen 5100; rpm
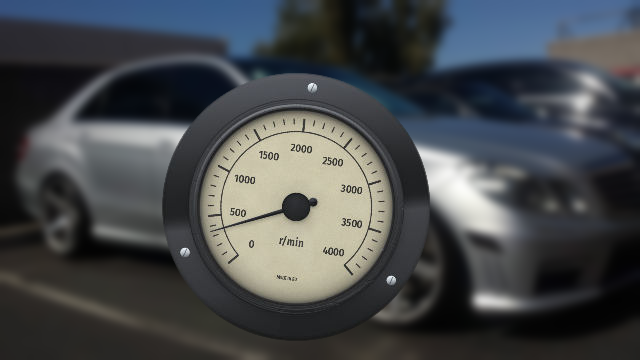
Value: 350; rpm
